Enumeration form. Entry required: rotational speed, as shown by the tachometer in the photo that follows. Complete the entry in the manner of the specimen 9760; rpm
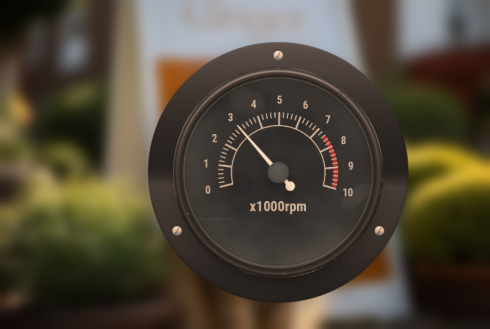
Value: 3000; rpm
